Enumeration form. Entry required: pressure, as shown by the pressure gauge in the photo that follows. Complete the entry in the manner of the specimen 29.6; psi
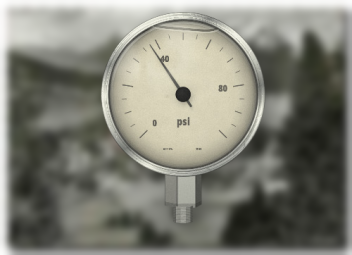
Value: 37.5; psi
